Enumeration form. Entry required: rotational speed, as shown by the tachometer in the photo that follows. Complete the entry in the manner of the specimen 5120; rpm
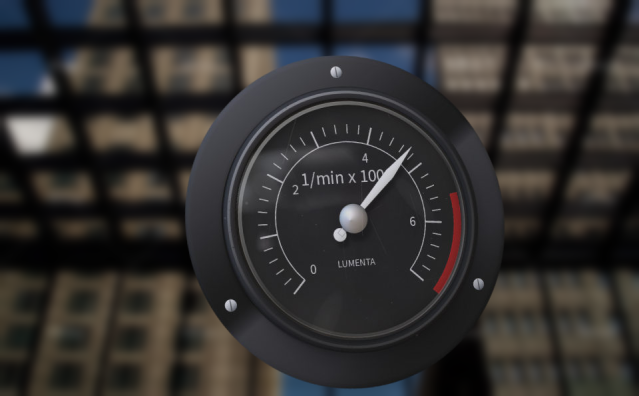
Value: 4700; rpm
